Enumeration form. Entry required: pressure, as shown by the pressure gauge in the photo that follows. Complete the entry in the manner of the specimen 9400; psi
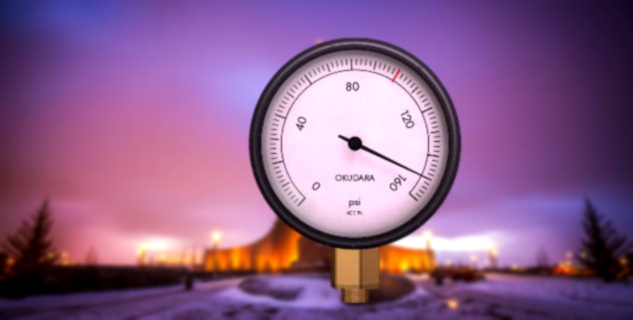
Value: 150; psi
